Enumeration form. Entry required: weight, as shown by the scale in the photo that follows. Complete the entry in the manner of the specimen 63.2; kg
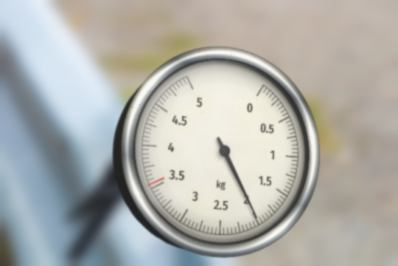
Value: 2; kg
